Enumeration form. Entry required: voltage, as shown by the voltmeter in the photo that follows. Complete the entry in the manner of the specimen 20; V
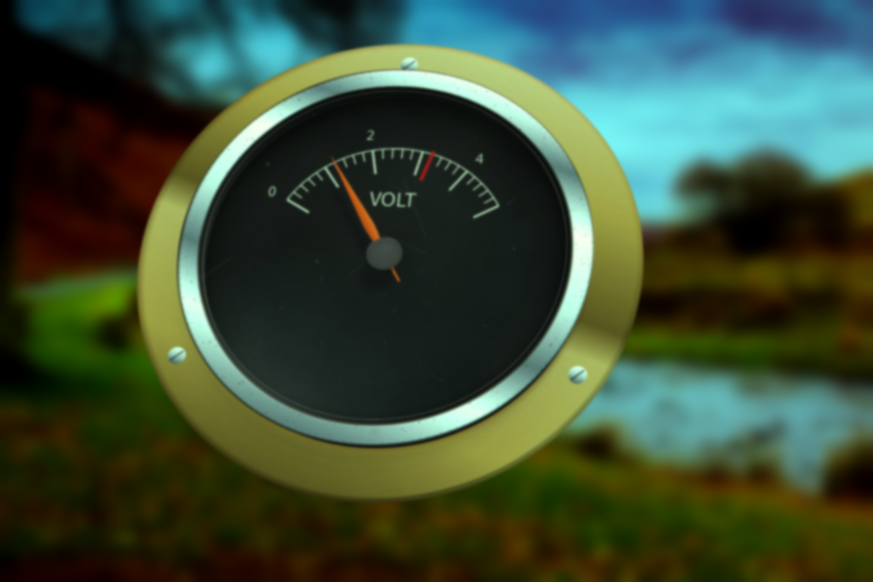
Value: 1.2; V
